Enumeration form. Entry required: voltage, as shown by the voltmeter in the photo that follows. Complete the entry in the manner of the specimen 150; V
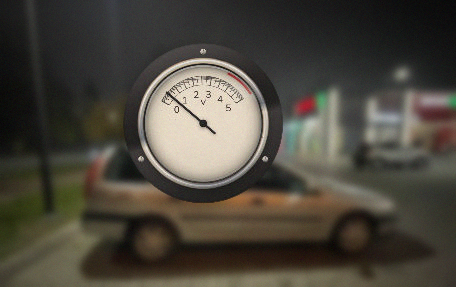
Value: 0.5; V
